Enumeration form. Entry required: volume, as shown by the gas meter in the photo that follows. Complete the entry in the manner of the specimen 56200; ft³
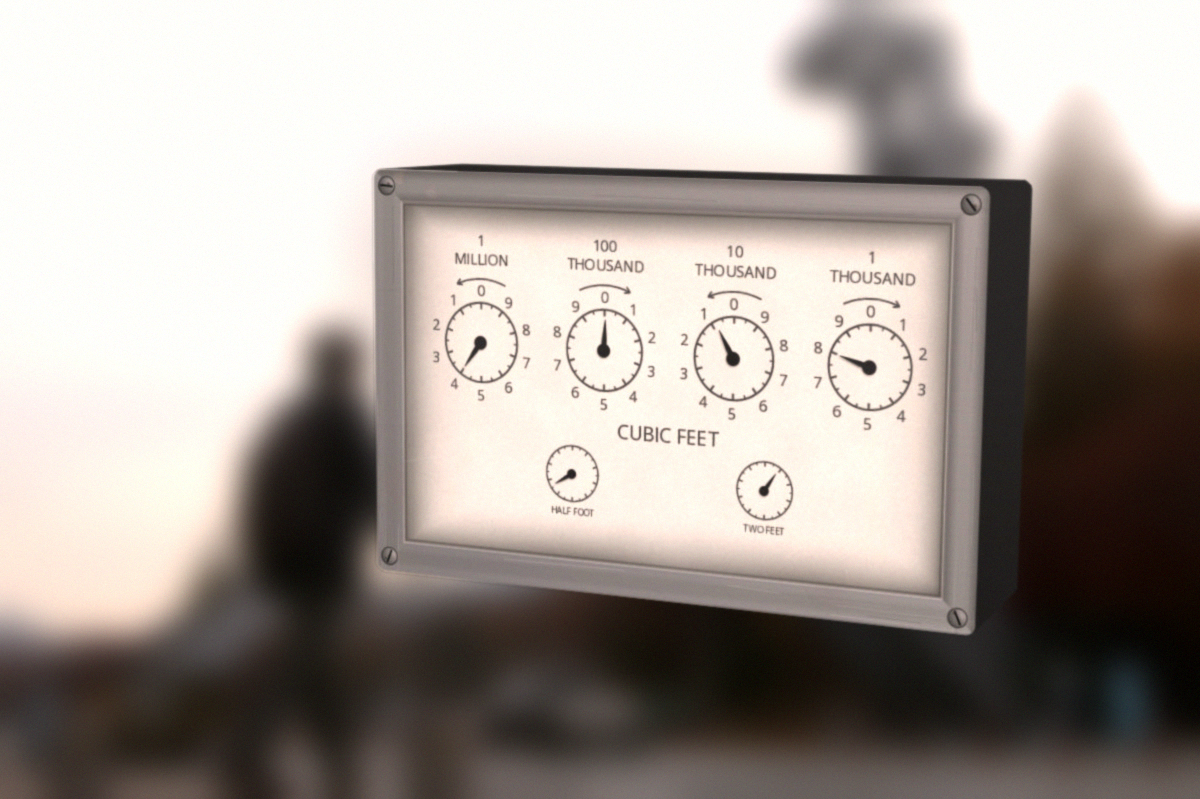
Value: 400800; ft³
